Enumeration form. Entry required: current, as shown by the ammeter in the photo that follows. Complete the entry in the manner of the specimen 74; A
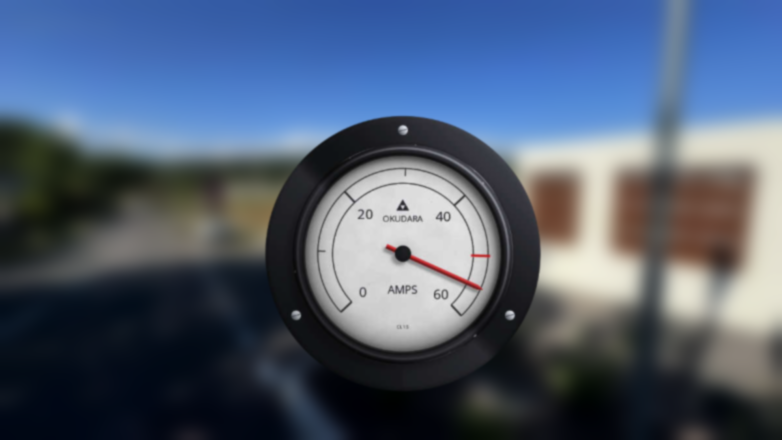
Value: 55; A
